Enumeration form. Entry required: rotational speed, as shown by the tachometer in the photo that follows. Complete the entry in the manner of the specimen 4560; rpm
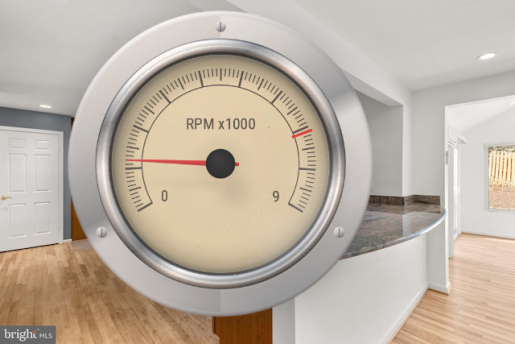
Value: 1200; rpm
